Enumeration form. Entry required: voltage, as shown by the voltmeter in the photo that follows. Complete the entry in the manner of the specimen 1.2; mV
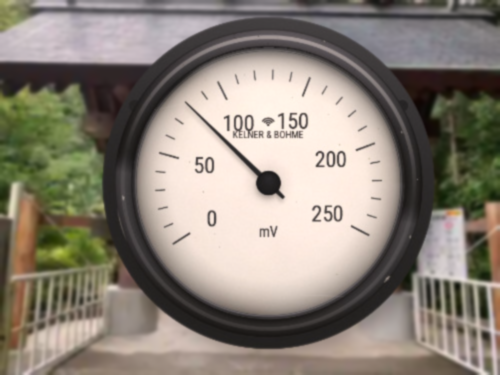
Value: 80; mV
